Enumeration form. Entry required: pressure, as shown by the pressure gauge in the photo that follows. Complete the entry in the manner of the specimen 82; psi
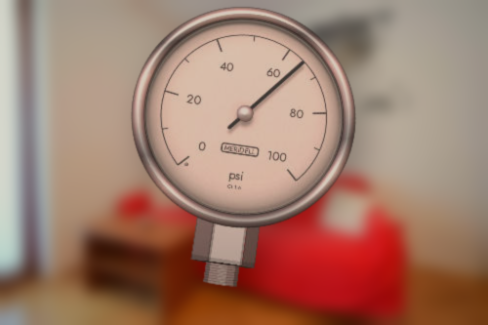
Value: 65; psi
